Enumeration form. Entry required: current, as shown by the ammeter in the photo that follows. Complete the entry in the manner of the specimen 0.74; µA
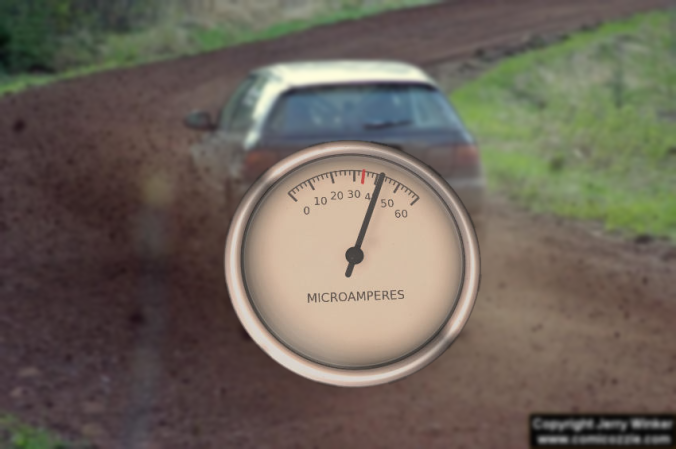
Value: 42; µA
